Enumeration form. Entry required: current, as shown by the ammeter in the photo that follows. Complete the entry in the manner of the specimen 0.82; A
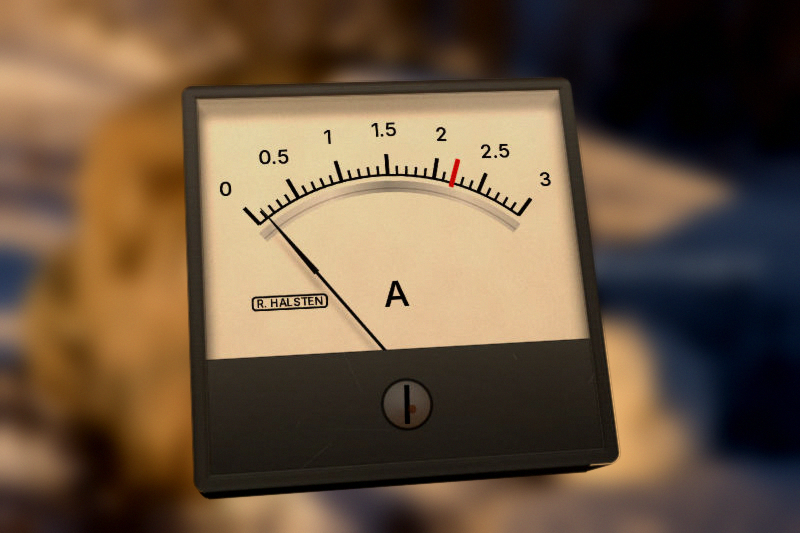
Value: 0.1; A
